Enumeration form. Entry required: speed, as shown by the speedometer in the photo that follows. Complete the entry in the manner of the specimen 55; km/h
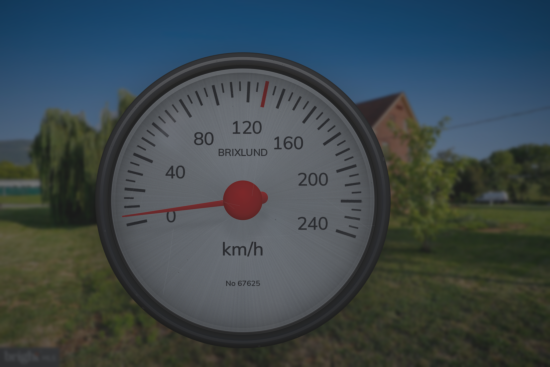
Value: 5; km/h
